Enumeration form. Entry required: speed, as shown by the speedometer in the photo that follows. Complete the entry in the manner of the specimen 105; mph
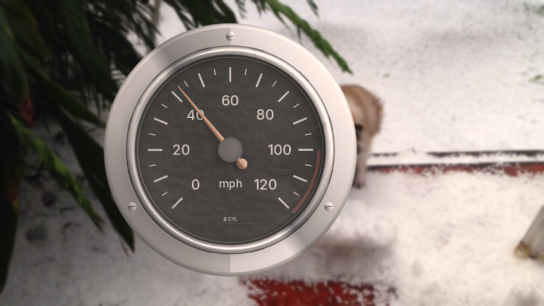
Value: 42.5; mph
